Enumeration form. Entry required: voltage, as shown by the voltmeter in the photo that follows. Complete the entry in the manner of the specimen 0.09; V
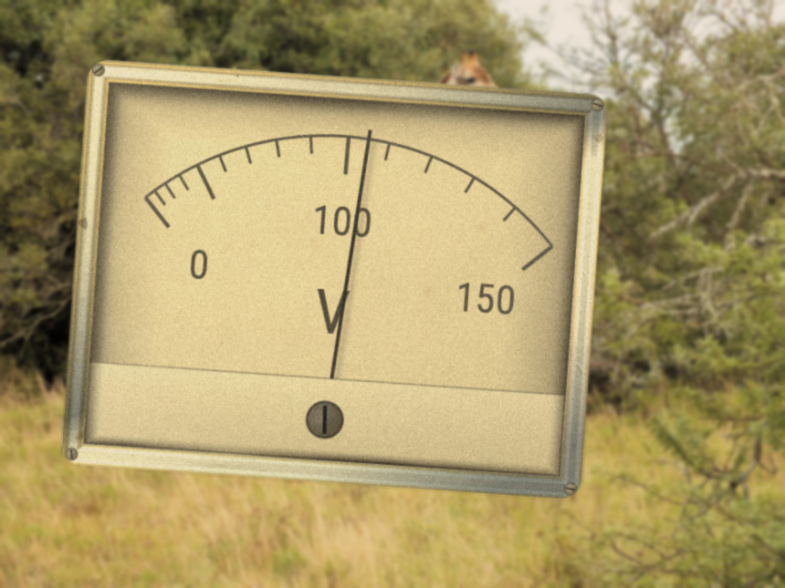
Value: 105; V
